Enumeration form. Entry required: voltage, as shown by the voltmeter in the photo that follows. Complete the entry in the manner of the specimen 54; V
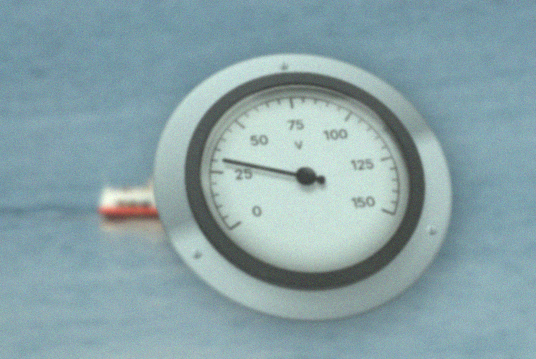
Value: 30; V
